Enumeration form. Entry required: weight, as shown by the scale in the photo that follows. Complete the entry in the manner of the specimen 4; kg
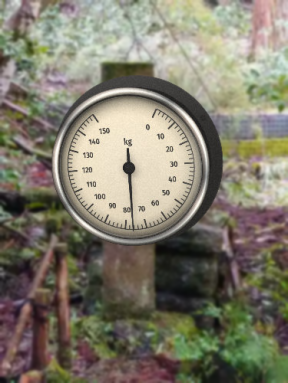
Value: 76; kg
